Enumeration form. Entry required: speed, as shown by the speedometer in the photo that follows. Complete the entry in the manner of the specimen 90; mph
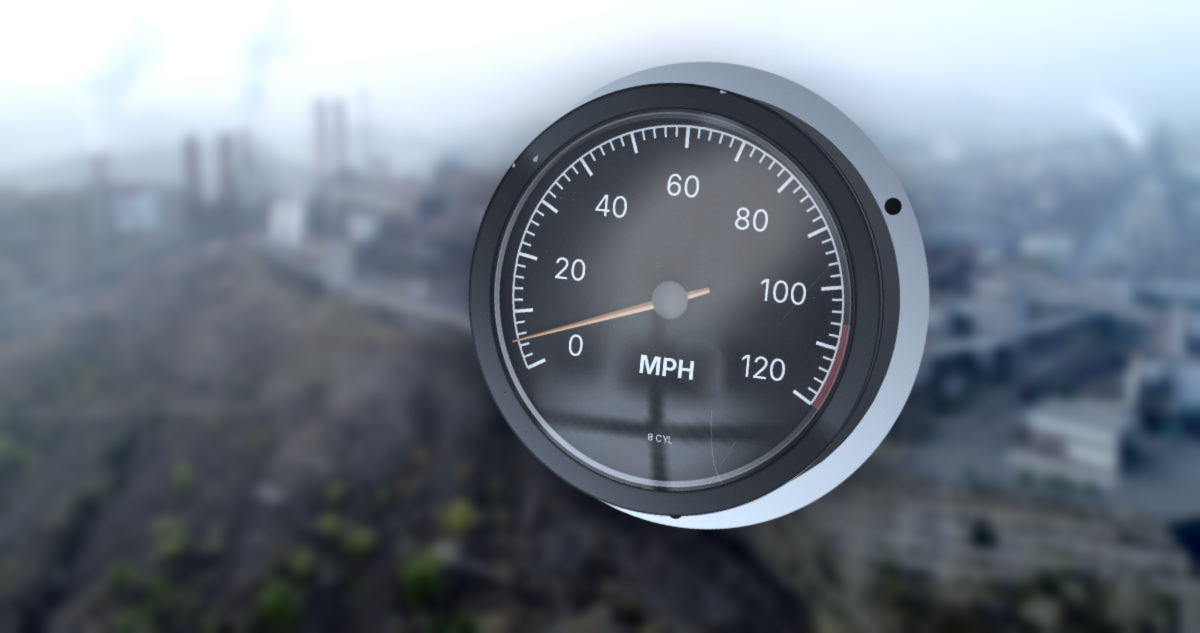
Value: 5; mph
